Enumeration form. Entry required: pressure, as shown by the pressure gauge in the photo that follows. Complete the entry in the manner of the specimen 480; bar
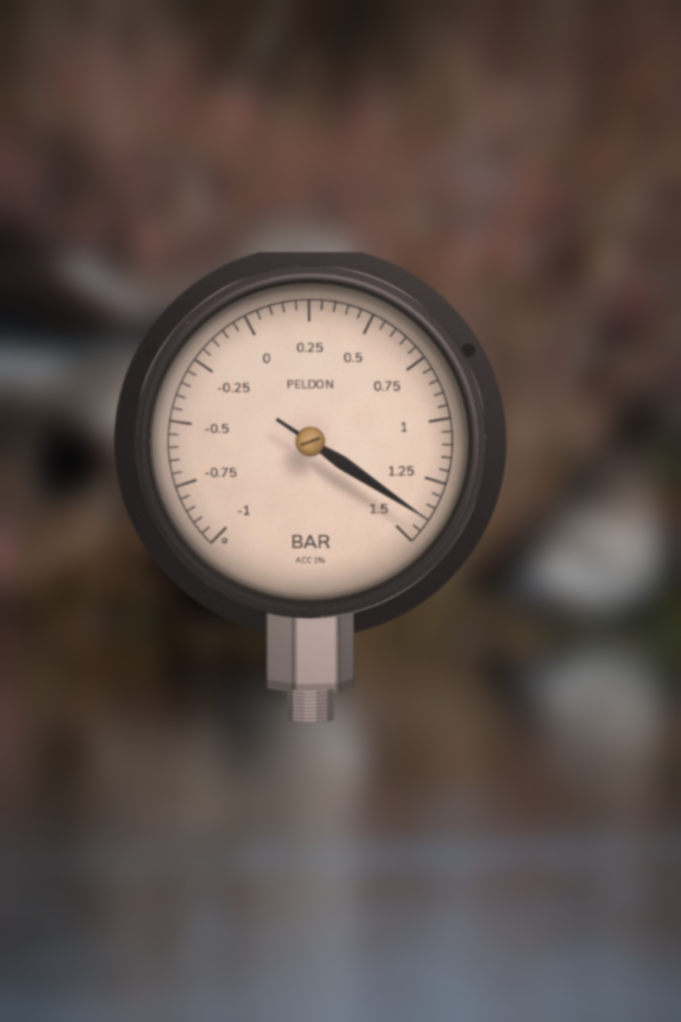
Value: 1.4; bar
